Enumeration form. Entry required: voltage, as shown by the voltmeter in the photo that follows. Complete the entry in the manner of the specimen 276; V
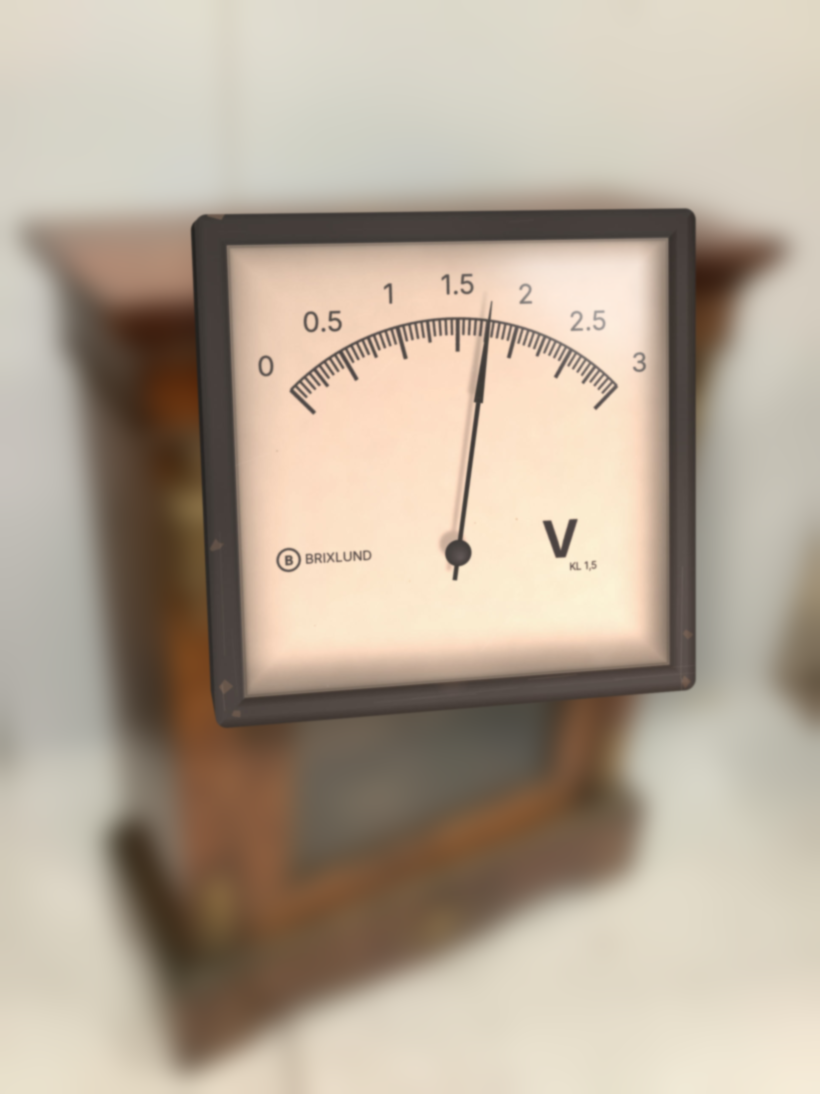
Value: 1.75; V
